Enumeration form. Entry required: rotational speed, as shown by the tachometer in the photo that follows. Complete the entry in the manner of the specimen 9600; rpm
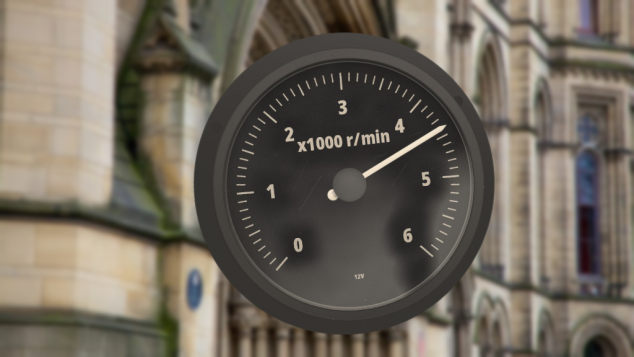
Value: 4400; rpm
